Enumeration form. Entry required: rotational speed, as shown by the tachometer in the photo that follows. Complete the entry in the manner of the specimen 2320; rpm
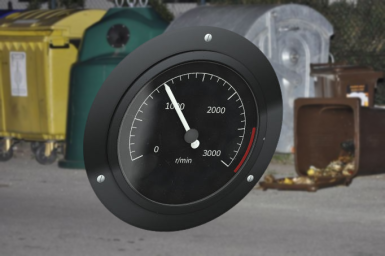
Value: 1000; rpm
